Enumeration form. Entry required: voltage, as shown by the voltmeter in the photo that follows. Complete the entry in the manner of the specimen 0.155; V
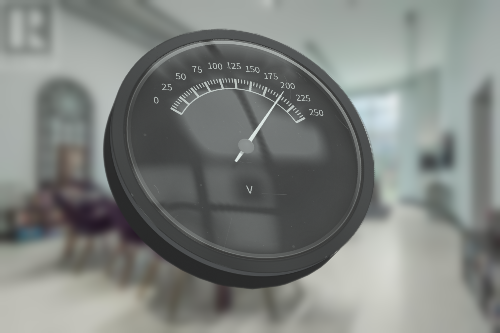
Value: 200; V
